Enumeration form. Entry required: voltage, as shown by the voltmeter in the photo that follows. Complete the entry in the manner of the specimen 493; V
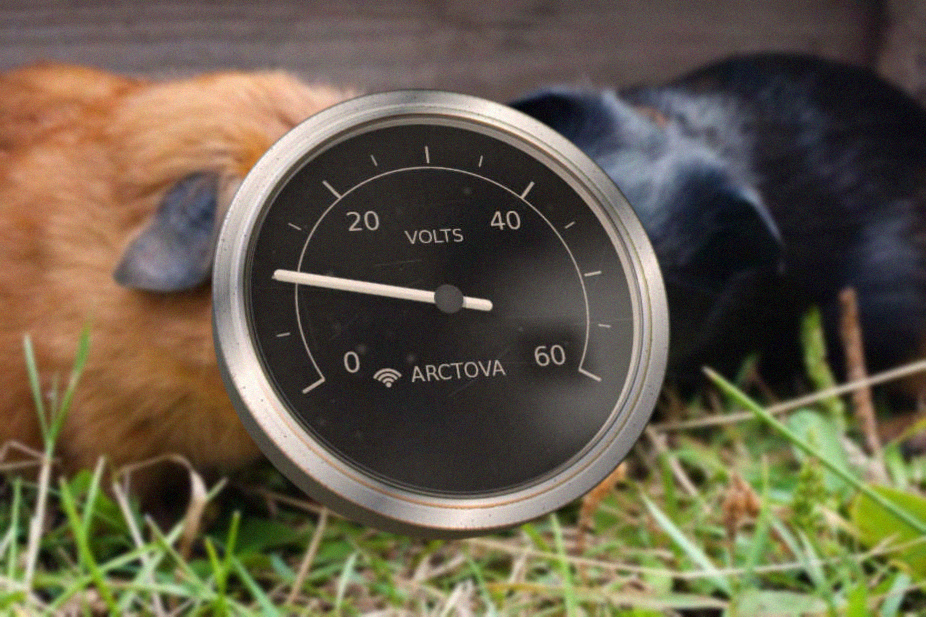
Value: 10; V
